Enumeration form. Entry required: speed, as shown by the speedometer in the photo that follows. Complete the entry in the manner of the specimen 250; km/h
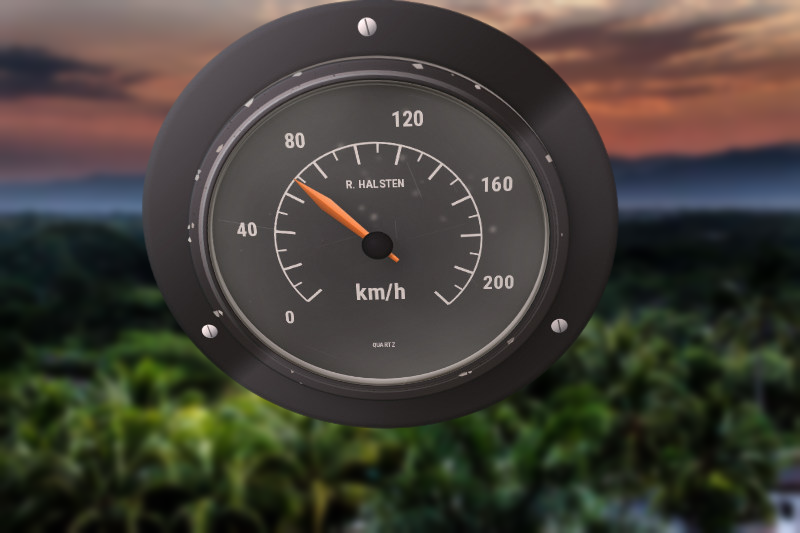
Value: 70; km/h
